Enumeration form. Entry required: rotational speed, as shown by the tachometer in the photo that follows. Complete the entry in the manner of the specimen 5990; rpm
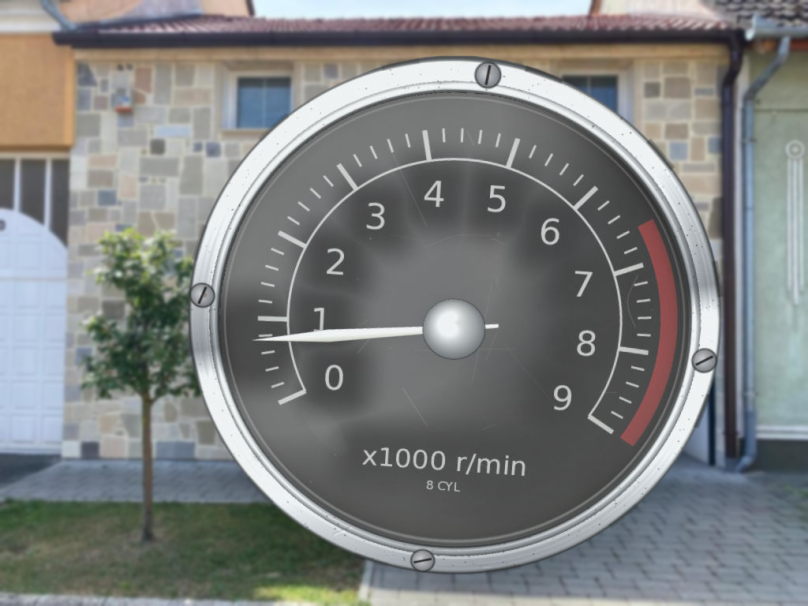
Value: 800; rpm
